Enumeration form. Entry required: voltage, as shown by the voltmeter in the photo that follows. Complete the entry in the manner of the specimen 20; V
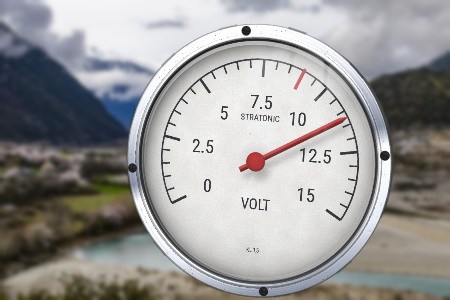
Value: 11.25; V
